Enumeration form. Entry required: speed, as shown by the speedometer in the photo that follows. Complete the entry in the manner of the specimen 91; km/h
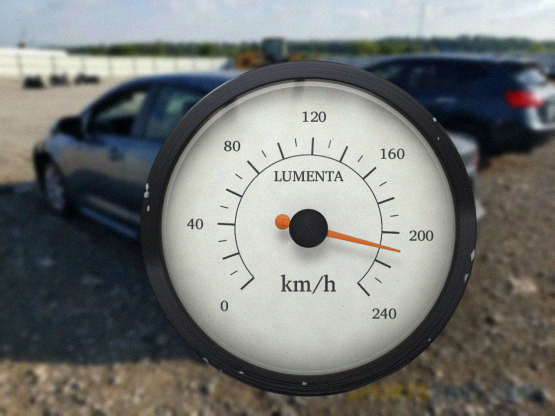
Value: 210; km/h
